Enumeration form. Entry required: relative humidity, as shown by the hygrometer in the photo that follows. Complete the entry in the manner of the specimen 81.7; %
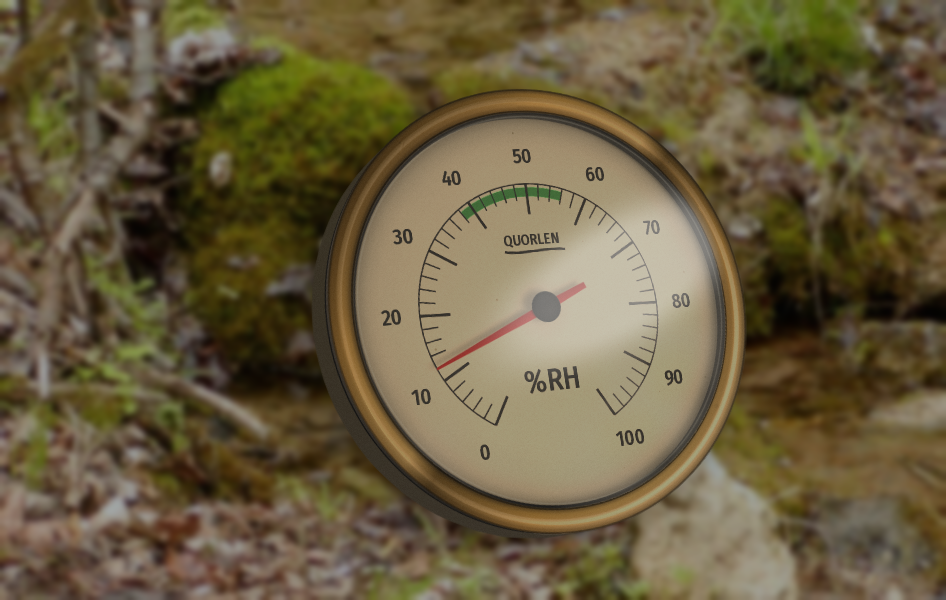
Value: 12; %
